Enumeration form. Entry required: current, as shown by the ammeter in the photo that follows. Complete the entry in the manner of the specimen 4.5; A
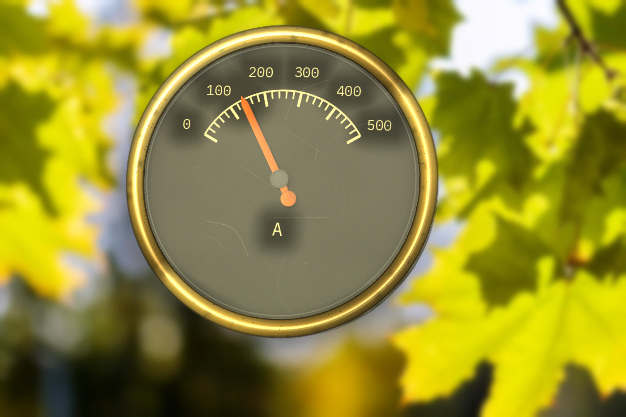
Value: 140; A
